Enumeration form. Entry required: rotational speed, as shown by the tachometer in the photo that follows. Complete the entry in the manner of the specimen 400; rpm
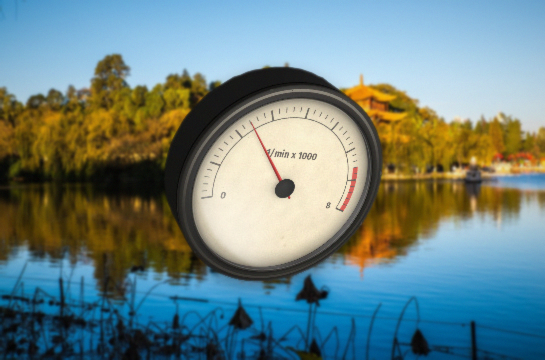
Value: 2400; rpm
